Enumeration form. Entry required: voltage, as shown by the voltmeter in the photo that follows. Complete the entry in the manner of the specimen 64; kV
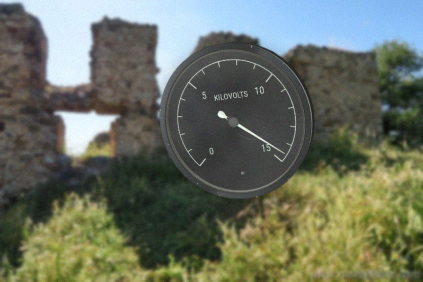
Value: 14.5; kV
